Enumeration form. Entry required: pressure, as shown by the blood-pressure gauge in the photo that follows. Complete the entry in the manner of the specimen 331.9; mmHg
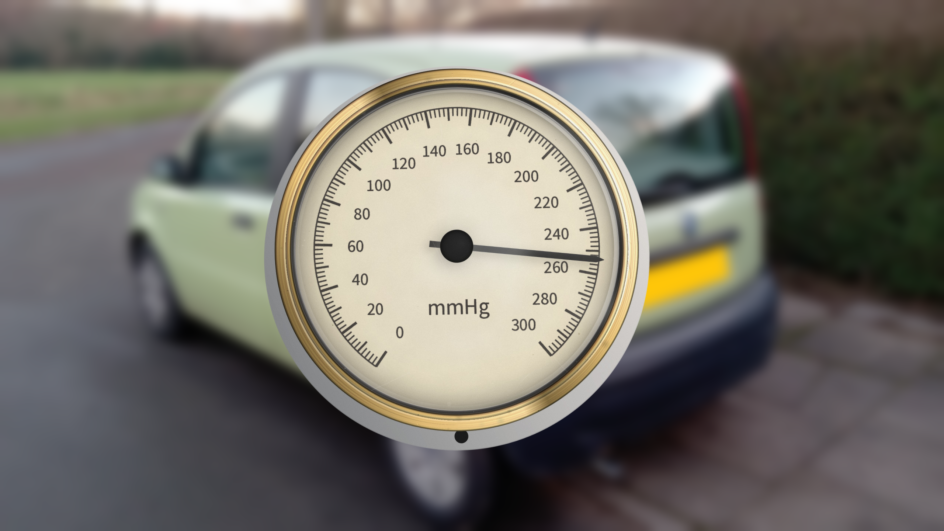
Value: 254; mmHg
